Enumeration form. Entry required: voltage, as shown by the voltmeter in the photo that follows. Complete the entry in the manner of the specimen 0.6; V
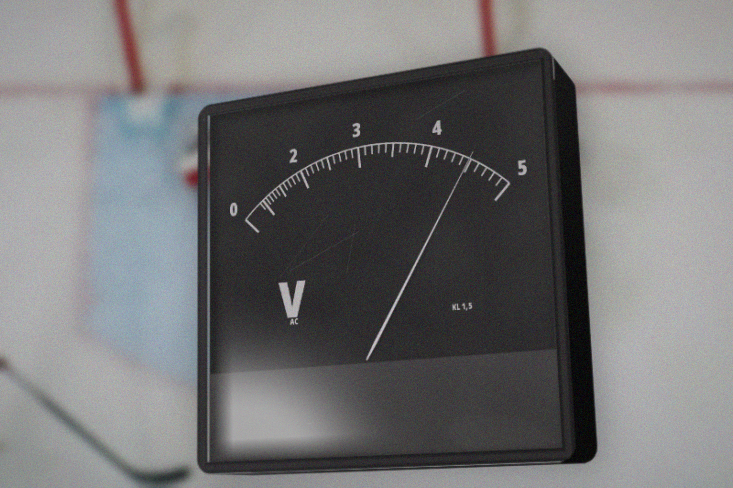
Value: 4.5; V
